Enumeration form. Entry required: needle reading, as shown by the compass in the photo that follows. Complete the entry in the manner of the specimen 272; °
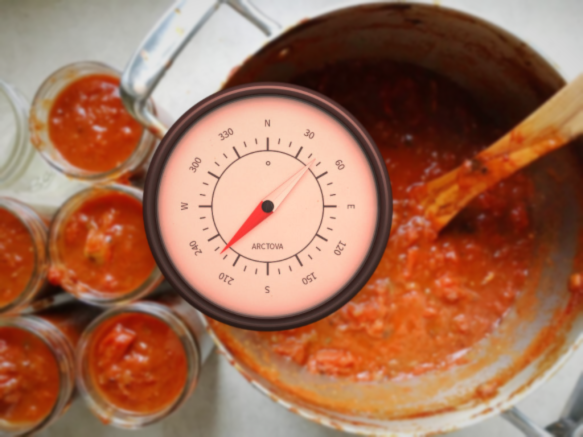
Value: 225; °
